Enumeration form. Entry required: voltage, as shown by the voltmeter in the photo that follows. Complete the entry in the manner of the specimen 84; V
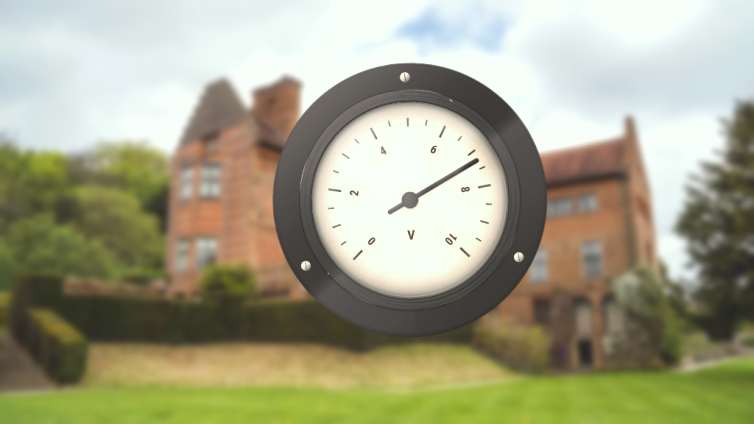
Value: 7.25; V
